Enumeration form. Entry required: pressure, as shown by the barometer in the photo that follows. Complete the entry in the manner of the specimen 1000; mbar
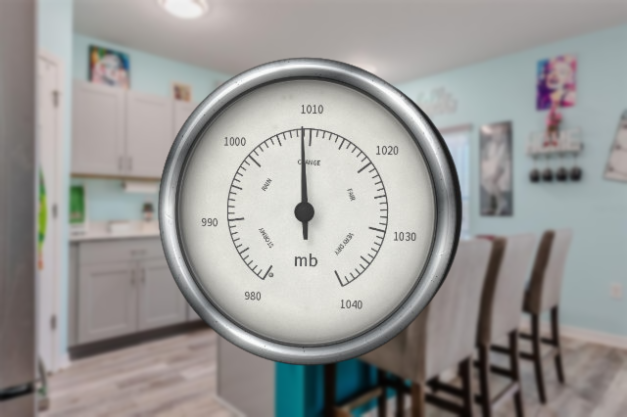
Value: 1009; mbar
